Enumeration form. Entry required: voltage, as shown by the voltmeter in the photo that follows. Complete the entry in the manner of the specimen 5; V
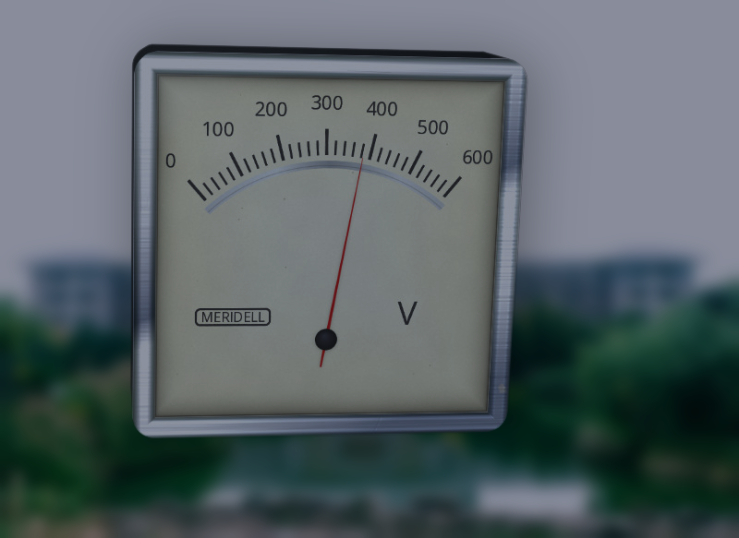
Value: 380; V
